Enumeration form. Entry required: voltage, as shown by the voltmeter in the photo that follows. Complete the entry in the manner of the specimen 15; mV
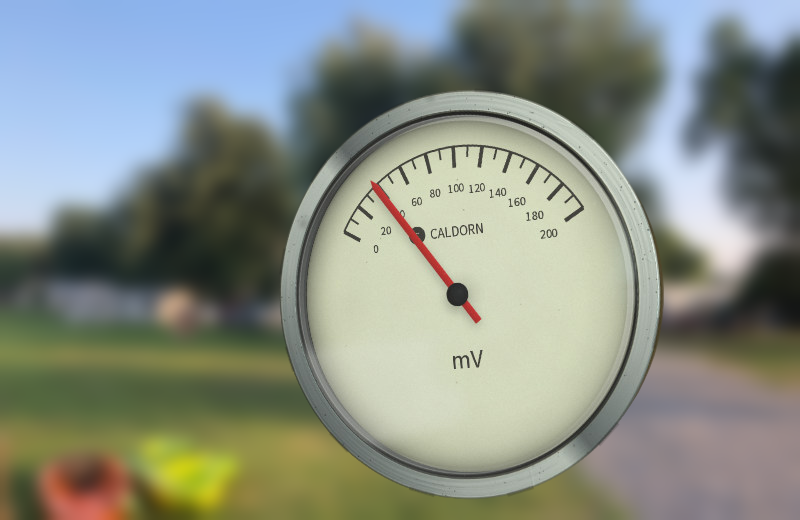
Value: 40; mV
